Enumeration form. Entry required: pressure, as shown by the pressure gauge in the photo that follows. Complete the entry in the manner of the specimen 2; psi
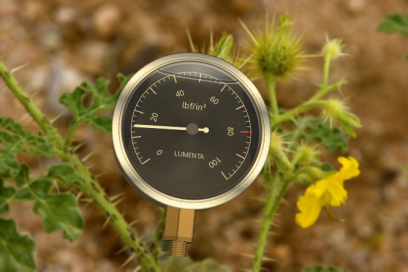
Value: 14; psi
